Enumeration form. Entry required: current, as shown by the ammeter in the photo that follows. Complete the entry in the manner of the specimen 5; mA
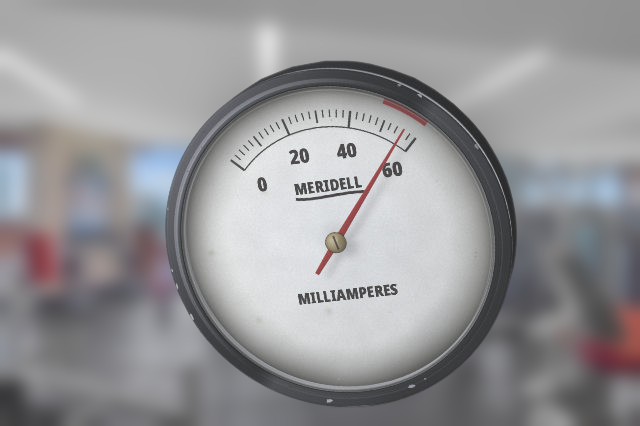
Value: 56; mA
